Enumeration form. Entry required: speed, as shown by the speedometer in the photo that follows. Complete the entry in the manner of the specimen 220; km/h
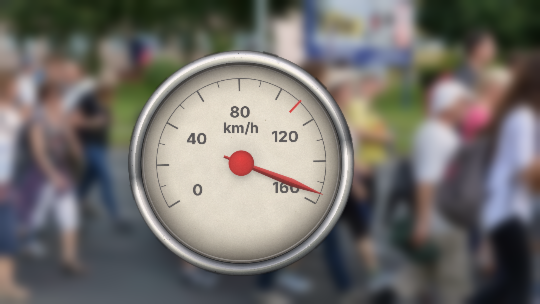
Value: 155; km/h
